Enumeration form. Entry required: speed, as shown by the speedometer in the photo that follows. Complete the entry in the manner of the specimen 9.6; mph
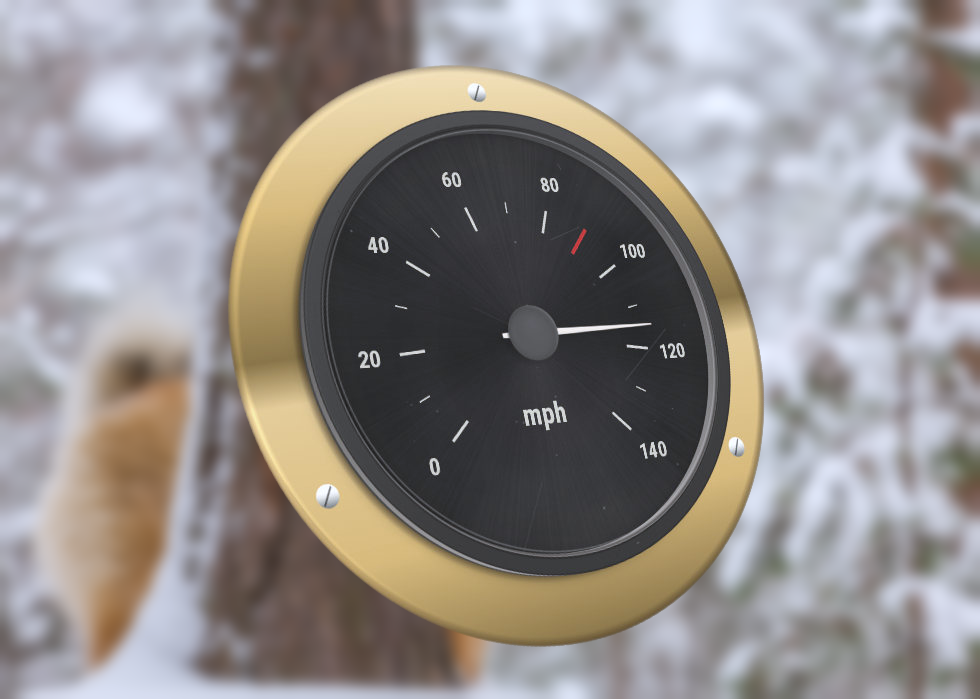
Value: 115; mph
